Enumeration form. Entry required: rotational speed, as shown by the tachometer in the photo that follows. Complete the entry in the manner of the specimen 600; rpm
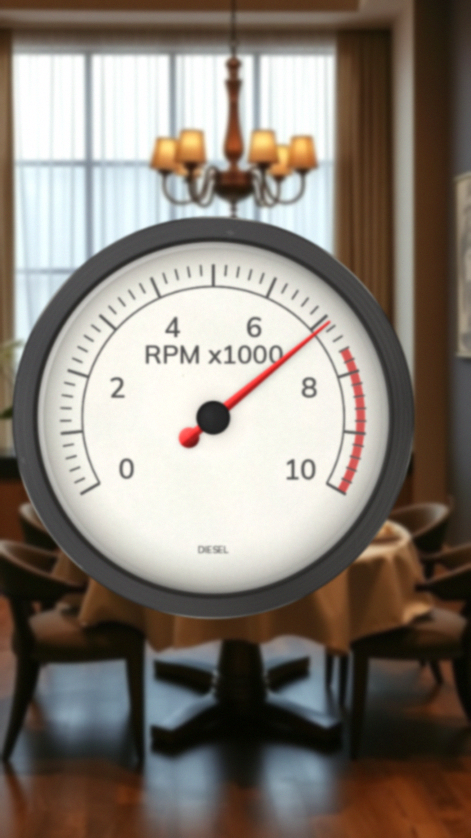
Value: 7100; rpm
